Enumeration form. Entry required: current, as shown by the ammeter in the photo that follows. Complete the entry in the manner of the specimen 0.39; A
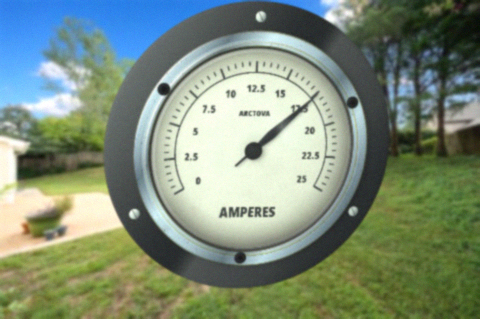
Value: 17.5; A
